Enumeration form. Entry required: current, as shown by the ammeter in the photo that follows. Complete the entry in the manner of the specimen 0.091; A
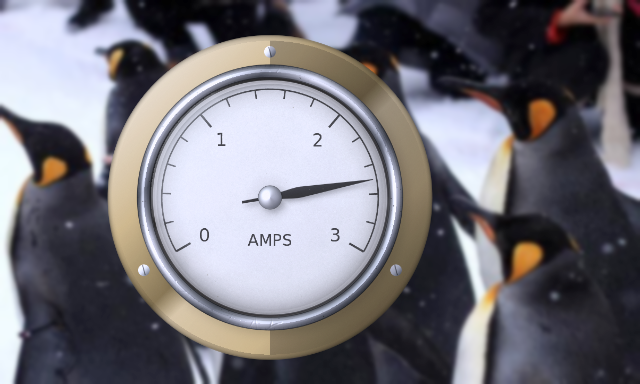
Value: 2.5; A
